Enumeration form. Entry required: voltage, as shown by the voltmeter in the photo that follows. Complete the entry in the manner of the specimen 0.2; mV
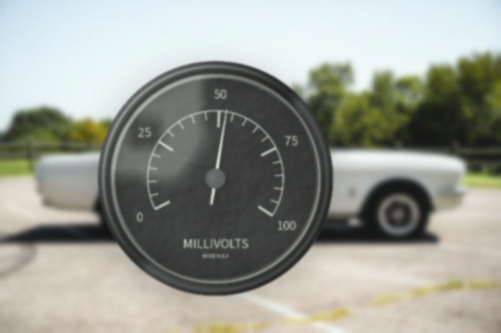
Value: 52.5; mV
